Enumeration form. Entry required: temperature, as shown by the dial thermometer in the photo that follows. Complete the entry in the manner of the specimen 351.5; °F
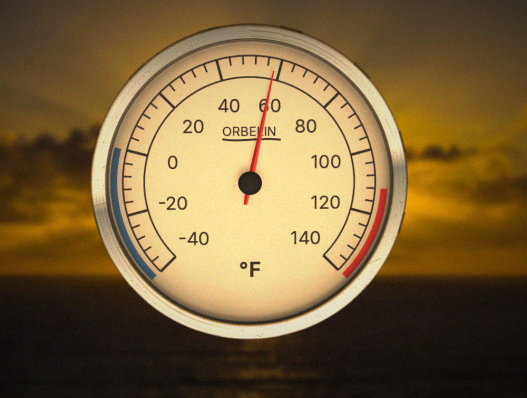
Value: 58; °F
